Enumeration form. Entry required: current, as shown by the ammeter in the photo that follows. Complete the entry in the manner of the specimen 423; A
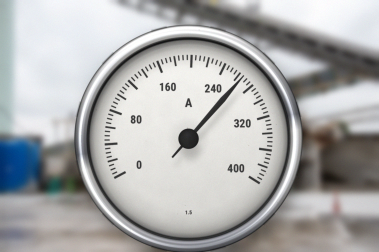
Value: 265; A
